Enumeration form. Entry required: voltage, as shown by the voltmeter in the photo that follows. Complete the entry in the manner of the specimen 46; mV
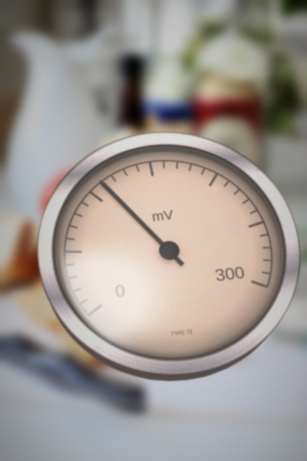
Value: 110; mV
